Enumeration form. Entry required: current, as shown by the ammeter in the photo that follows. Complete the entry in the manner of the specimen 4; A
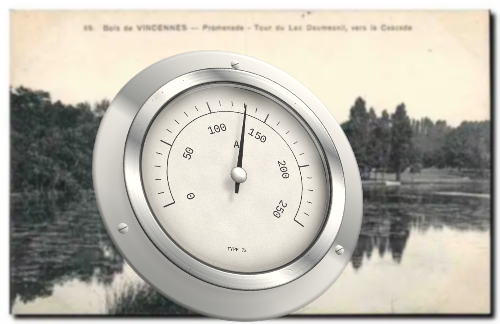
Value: 130; A
